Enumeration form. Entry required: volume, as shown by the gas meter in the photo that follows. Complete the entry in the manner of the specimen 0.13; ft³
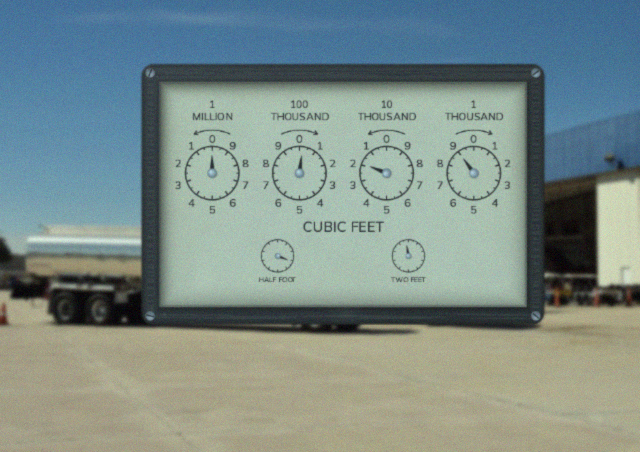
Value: 1900; ft³
